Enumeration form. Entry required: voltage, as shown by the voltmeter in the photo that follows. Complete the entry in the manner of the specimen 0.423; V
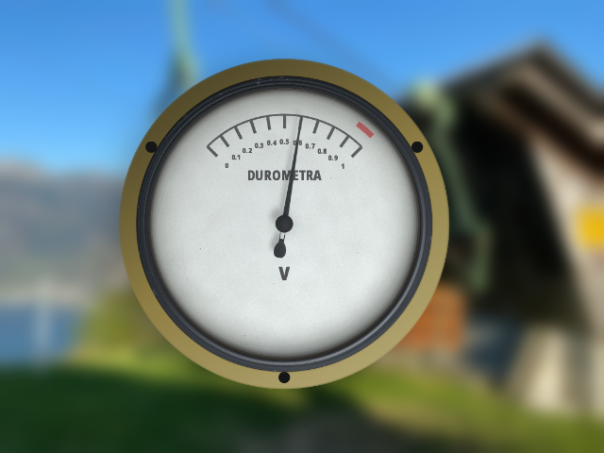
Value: 0.6; V
